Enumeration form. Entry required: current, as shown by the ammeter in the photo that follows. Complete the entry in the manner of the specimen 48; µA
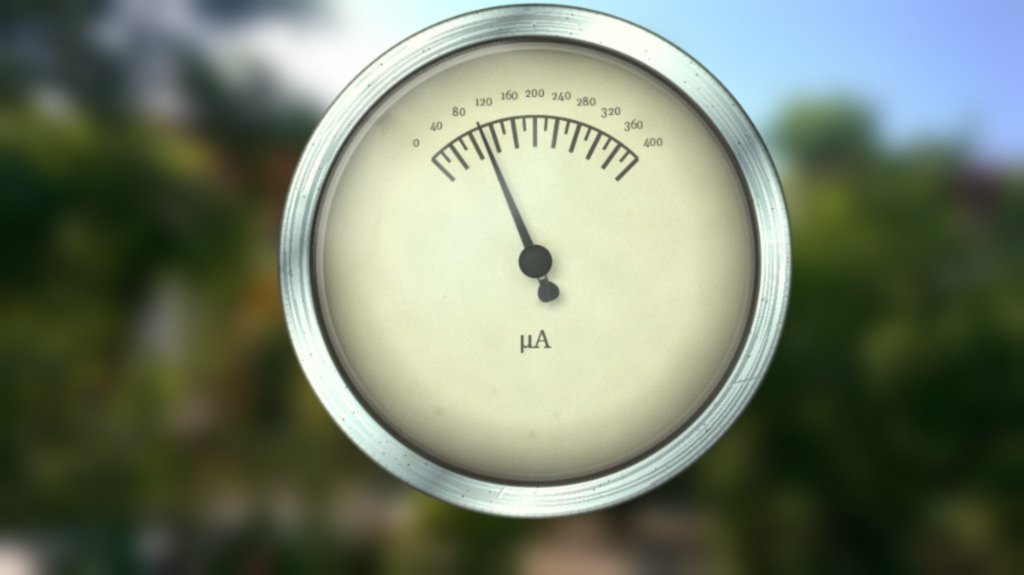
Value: 100; µA
